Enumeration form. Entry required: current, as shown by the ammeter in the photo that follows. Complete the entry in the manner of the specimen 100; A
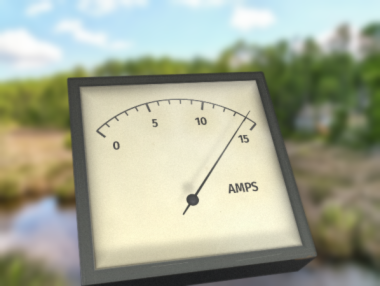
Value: 14; A
